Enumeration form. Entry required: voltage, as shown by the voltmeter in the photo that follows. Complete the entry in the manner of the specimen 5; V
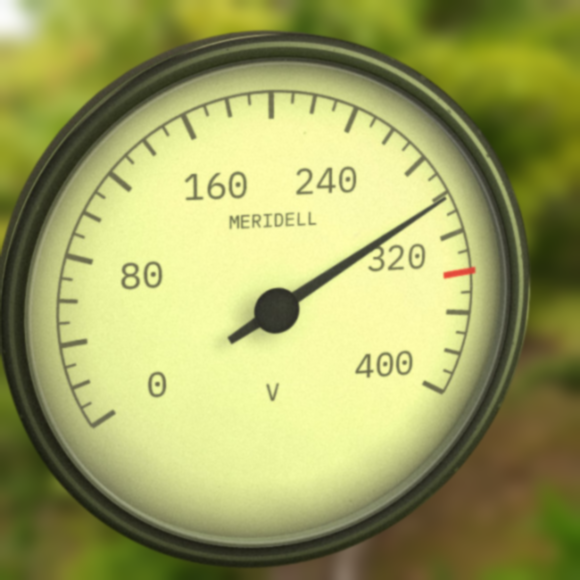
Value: 300; V
